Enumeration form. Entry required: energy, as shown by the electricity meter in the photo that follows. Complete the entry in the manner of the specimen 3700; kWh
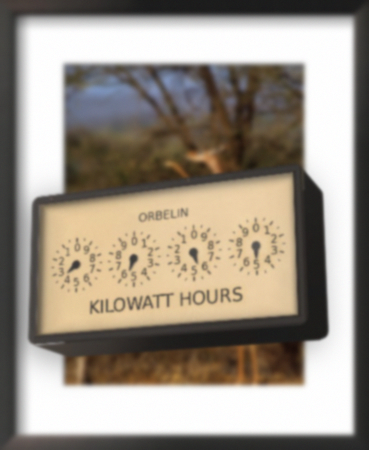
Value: 3555; kWh
